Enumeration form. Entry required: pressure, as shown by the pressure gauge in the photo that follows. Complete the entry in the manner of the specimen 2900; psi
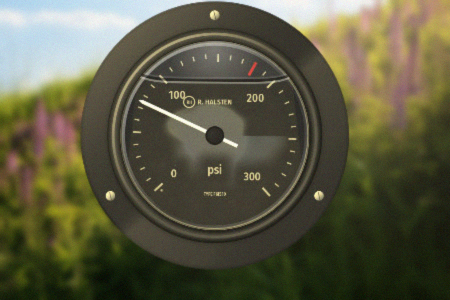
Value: 75; psi
